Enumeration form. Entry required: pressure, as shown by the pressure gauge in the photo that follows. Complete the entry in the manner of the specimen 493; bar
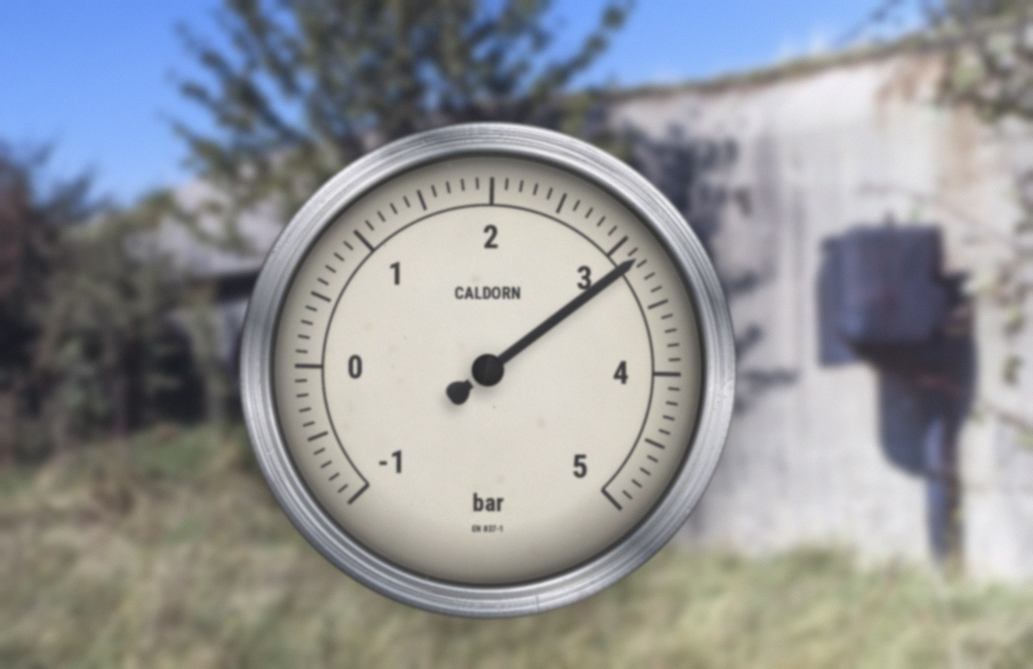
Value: 3.15; bar
